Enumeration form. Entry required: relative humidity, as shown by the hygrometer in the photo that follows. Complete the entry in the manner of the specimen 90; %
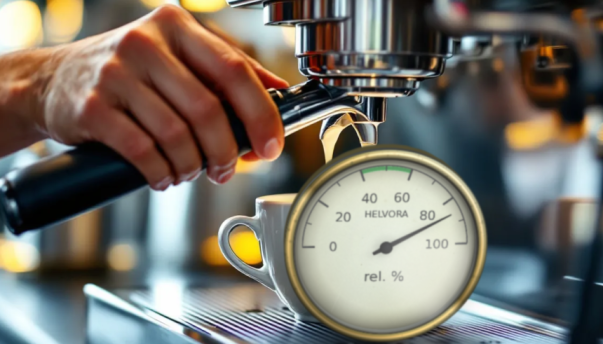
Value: 85; %
